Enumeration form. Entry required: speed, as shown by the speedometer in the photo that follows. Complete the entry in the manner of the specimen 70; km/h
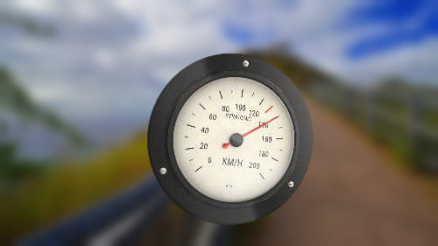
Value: 140; km/h
